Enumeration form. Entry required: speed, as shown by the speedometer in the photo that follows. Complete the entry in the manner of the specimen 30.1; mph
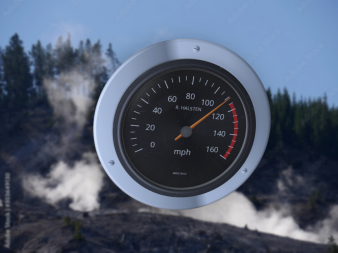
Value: 110; mph
